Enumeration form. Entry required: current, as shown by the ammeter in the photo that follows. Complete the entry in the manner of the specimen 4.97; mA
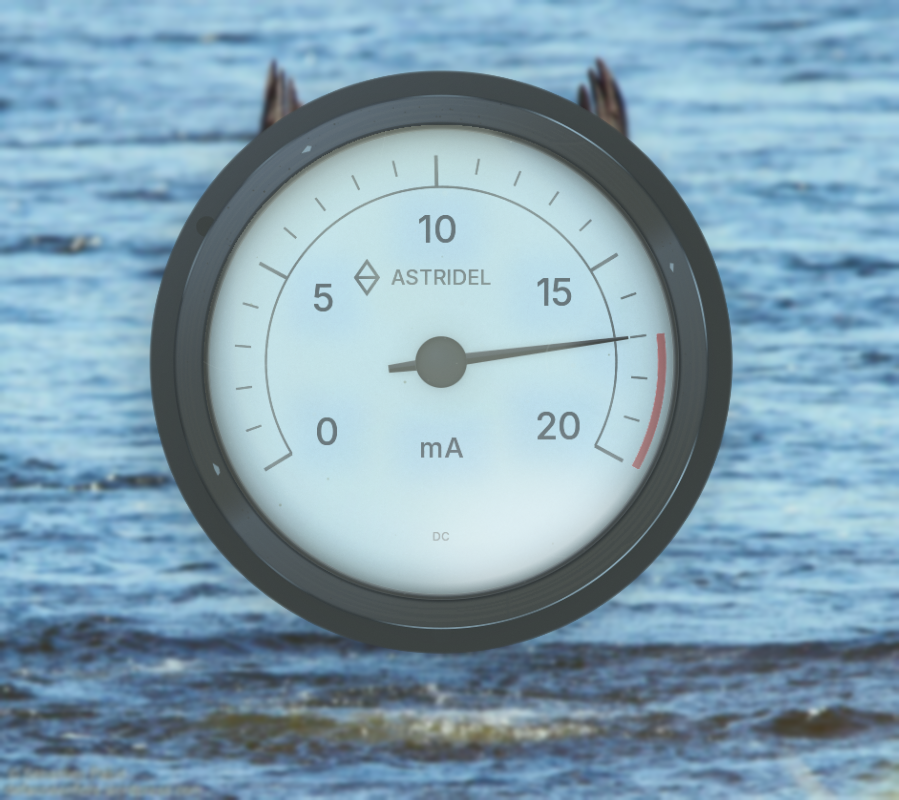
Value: 17; mA
